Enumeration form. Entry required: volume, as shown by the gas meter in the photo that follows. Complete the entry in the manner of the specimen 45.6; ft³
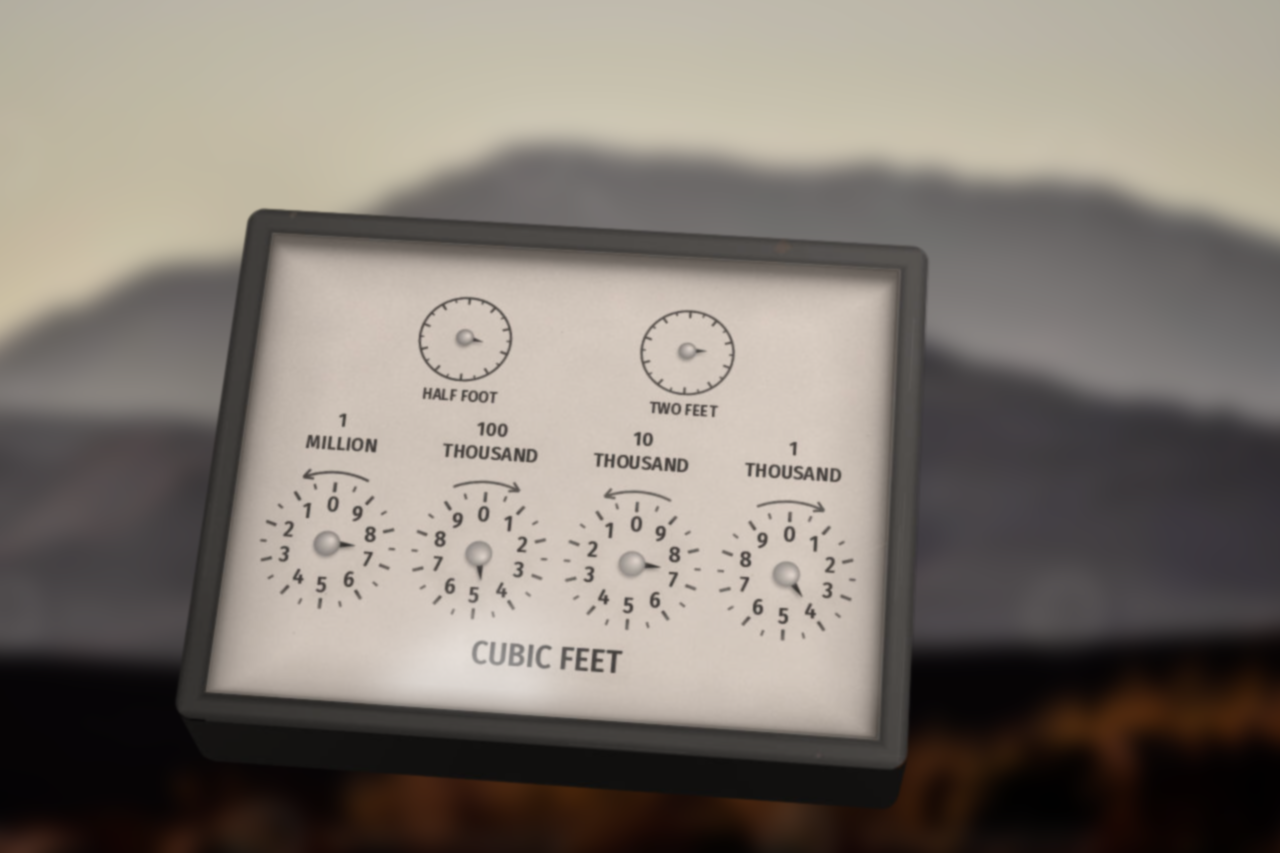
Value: 747400; ft³
